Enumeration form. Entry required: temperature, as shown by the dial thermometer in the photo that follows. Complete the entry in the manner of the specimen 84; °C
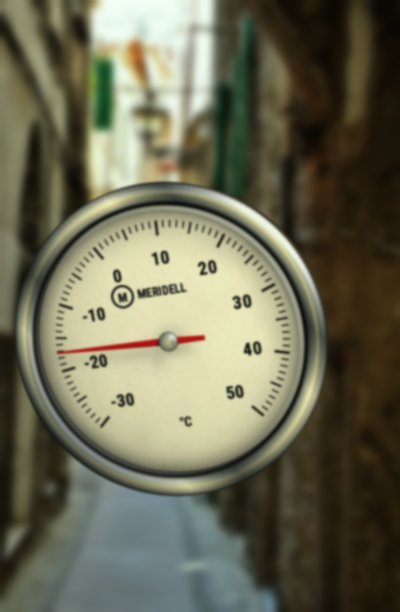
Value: -17; °C
